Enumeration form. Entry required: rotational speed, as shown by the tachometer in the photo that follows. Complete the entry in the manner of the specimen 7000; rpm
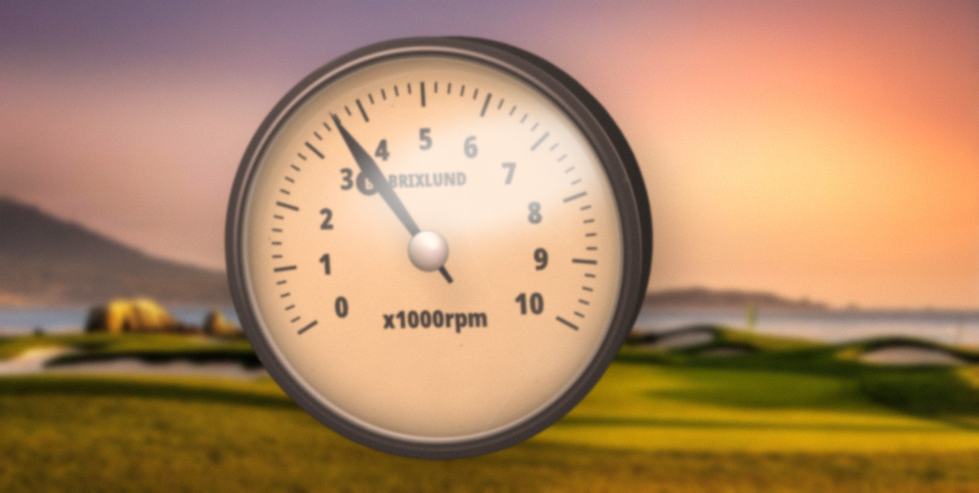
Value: 3600; rpm
